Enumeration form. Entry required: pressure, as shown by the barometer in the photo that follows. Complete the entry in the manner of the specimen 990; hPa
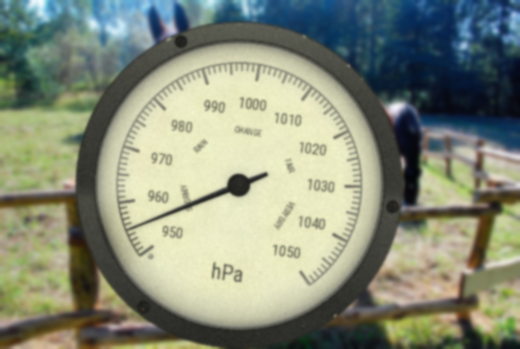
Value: 955; hPa
